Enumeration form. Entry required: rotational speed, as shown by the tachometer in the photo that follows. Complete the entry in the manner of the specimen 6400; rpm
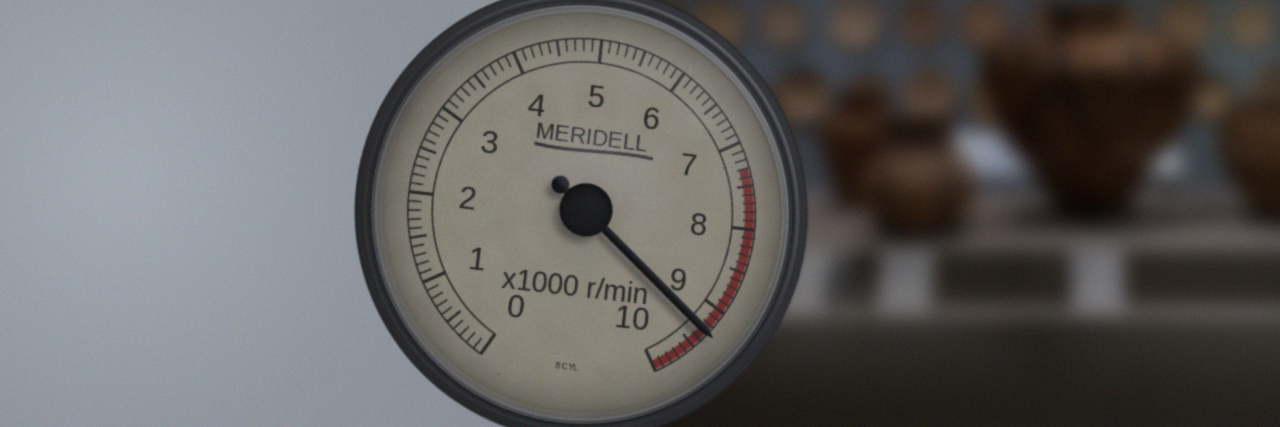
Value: 9300; rpm
